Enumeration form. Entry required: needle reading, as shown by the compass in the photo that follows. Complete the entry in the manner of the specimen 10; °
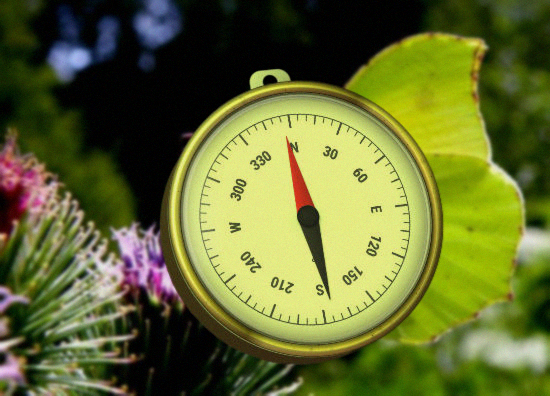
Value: 355; °
